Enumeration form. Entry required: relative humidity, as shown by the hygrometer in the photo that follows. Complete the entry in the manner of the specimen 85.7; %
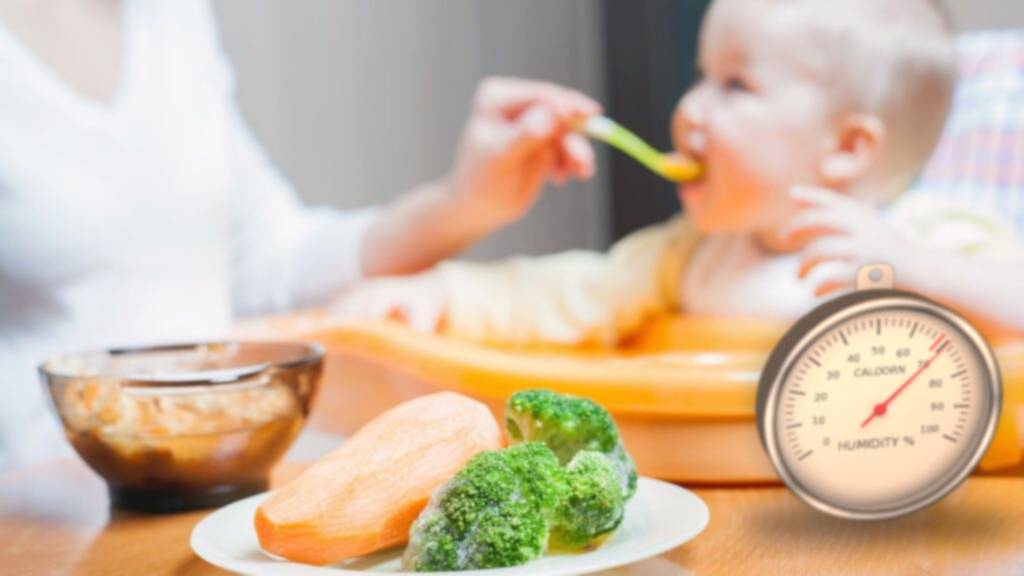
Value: 70; %
